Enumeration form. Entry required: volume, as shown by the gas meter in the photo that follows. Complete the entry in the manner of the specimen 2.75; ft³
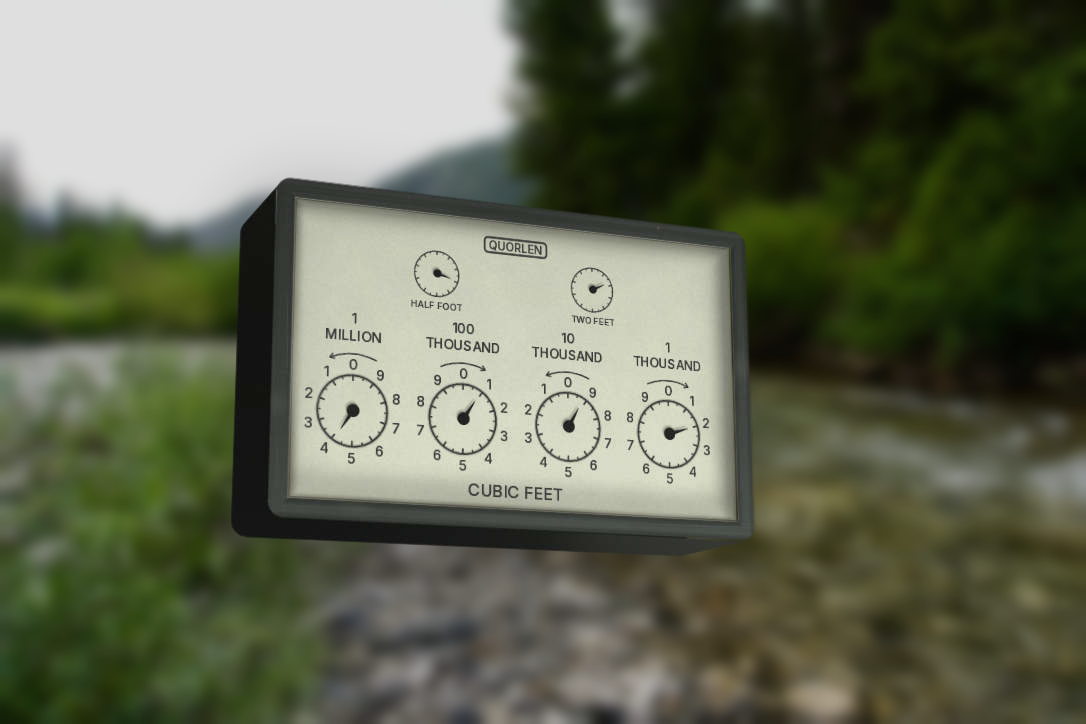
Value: 409200; ft³
